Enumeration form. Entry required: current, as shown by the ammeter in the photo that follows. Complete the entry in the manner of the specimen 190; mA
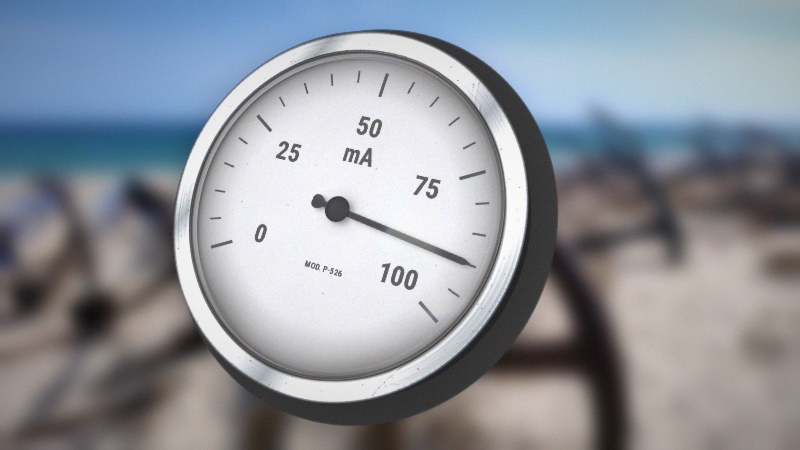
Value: 90; mA
